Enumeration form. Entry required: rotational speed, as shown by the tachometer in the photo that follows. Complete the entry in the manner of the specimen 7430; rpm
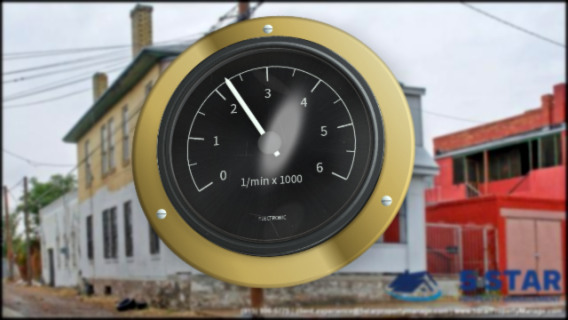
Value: 2250; rpm
